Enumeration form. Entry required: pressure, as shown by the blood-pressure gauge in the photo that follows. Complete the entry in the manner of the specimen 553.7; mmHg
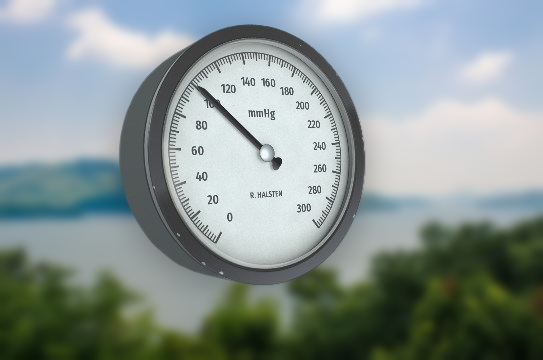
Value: 100; mmHg
